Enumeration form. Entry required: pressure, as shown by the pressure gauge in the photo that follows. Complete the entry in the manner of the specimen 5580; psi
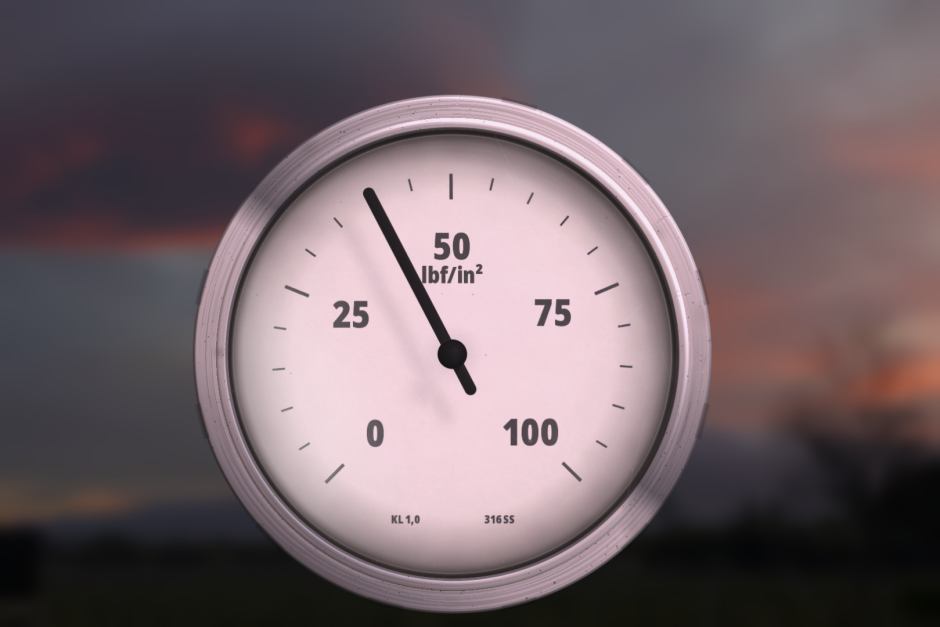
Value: 40; psi
